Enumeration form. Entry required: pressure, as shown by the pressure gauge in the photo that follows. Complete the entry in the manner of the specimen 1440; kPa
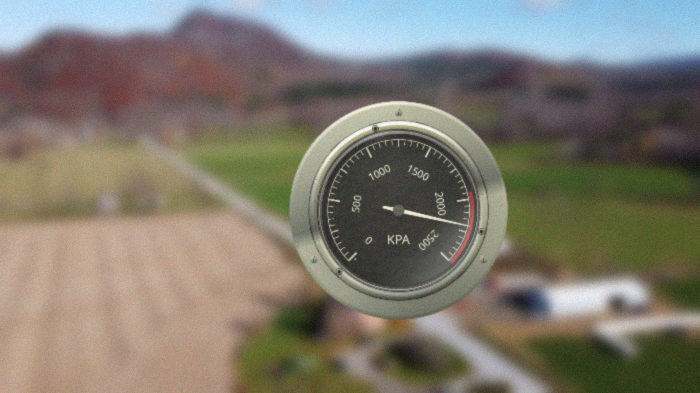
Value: 2200; kPa
